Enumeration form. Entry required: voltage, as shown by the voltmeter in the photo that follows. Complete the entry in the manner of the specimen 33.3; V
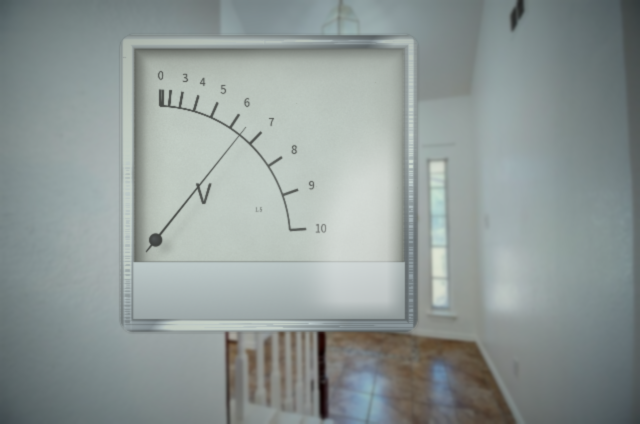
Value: 6.5; V
